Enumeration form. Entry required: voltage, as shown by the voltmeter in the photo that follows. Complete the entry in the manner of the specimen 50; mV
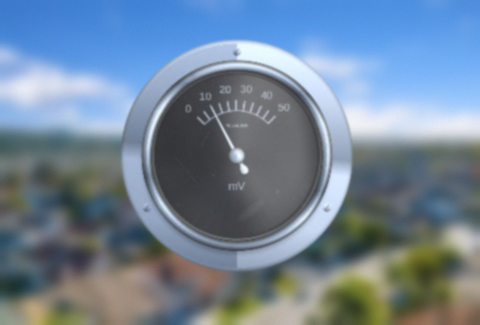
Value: 10; mV
